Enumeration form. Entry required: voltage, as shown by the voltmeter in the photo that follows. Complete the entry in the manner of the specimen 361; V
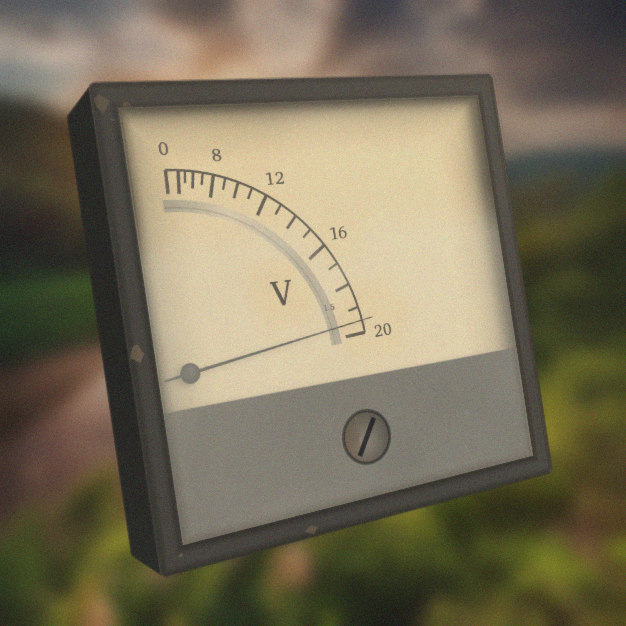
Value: 19.5; V
